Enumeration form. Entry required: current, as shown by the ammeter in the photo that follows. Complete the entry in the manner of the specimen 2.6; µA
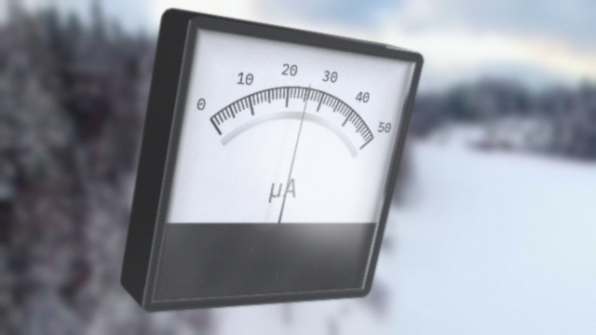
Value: 25; µA
